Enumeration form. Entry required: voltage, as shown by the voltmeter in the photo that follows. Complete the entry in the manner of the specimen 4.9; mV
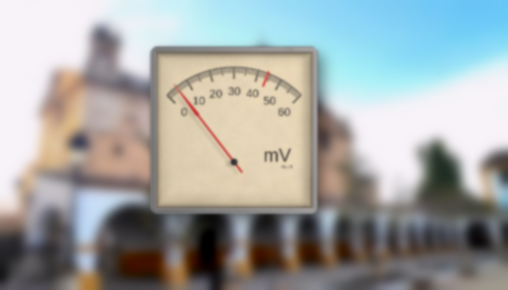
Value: 5; mV
